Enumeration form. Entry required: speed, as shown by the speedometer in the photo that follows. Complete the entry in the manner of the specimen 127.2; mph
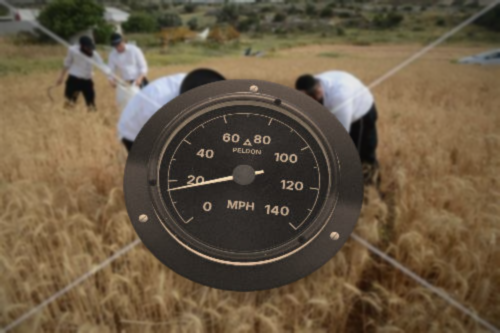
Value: 15; mph
